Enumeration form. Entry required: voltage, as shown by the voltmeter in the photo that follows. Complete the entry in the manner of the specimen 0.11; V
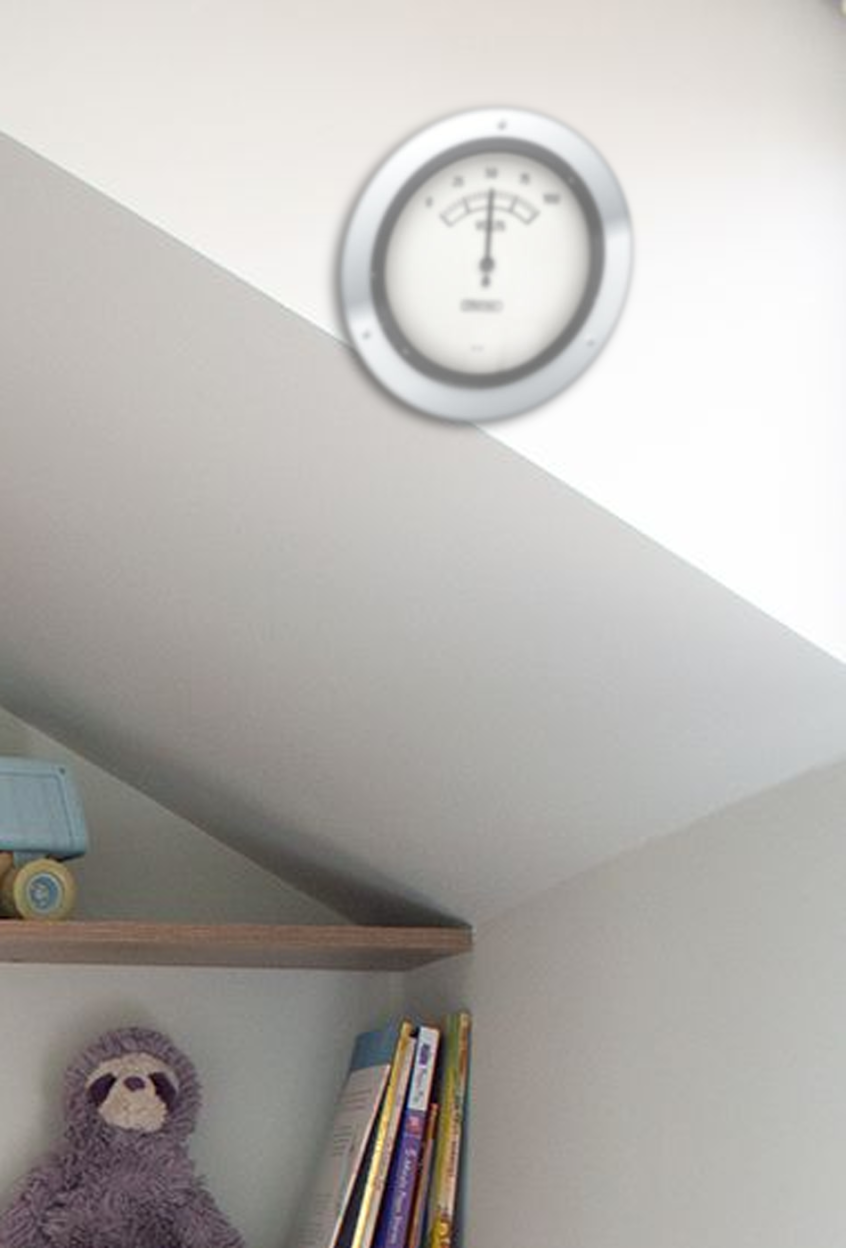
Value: 50; V
